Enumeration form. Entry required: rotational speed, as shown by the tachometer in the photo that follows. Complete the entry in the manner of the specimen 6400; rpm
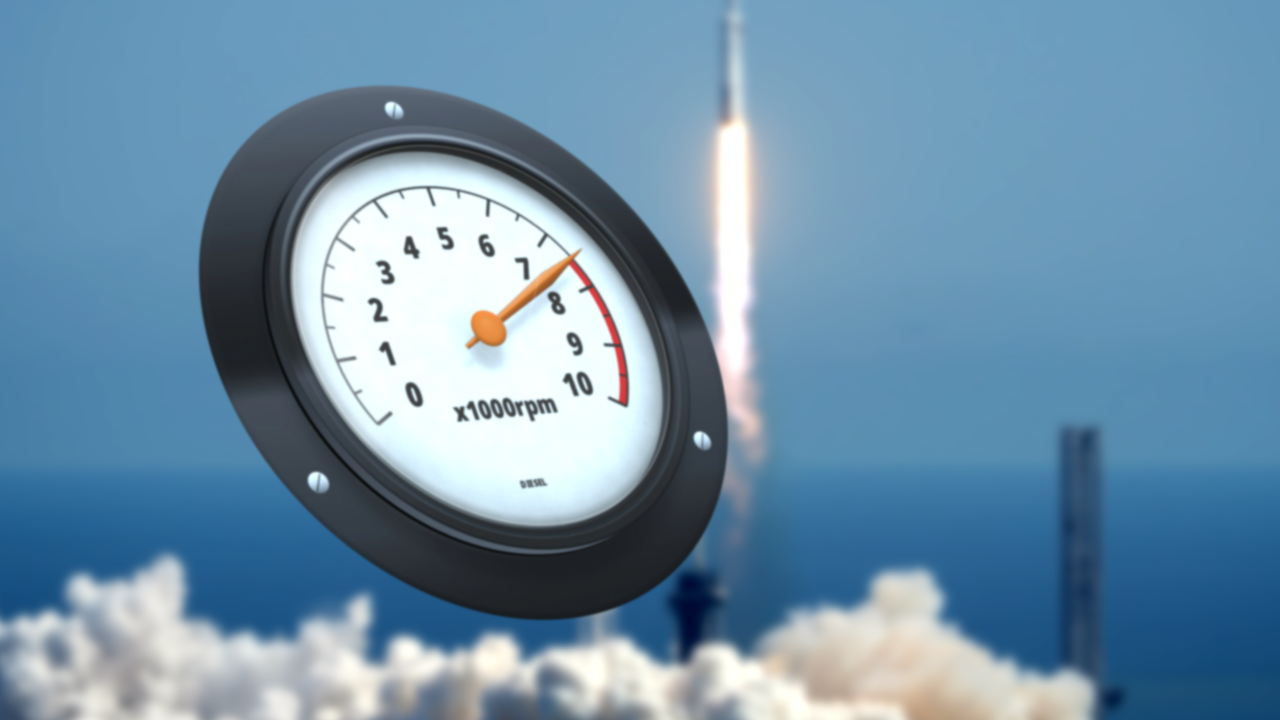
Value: 7500; rpm
